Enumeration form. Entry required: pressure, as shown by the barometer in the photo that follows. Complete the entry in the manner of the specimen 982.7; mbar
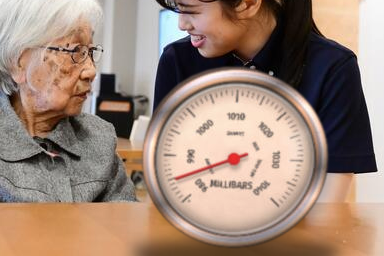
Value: 985; mbar
